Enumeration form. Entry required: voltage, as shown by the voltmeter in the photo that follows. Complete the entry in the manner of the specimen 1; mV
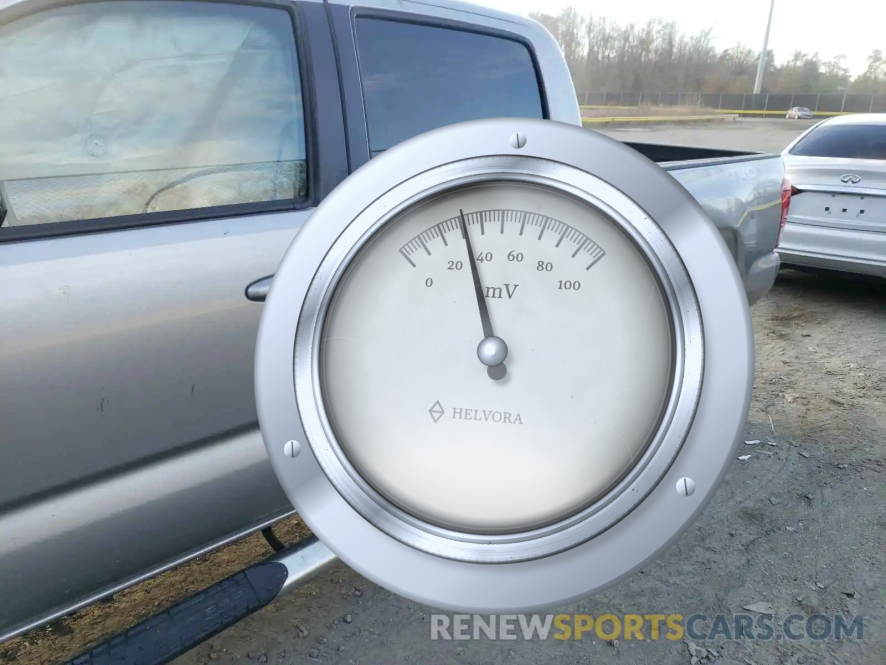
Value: 32; mV
